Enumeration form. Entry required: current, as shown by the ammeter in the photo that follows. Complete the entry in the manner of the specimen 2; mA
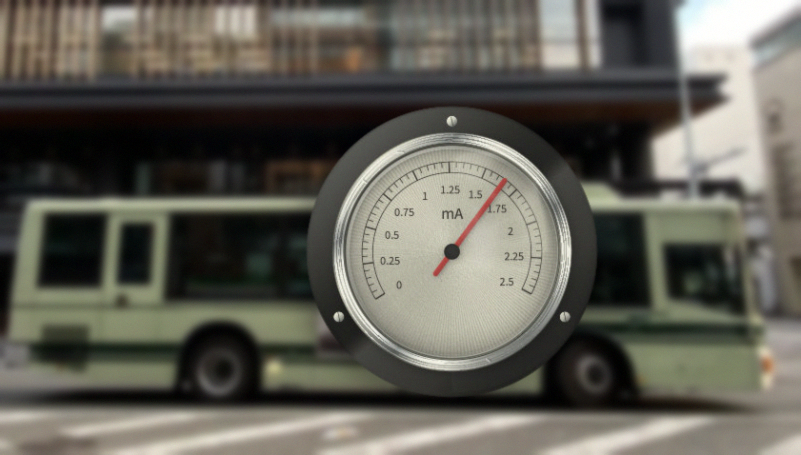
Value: 1.65; mA
